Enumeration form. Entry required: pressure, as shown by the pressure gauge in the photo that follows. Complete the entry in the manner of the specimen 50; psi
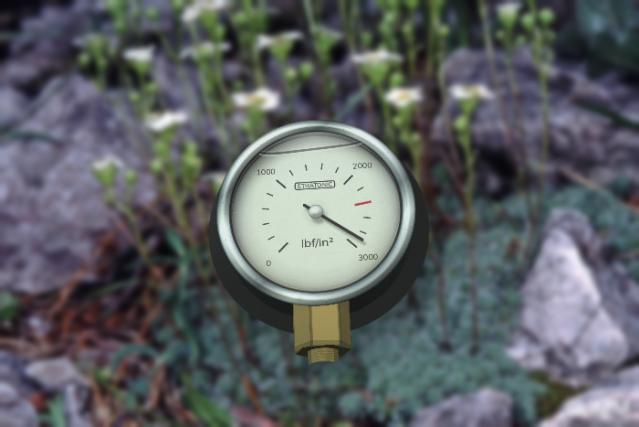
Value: 2900; psi
